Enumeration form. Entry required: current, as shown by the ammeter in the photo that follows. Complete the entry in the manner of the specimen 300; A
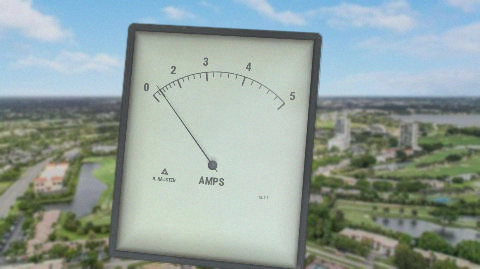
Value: 1; A
